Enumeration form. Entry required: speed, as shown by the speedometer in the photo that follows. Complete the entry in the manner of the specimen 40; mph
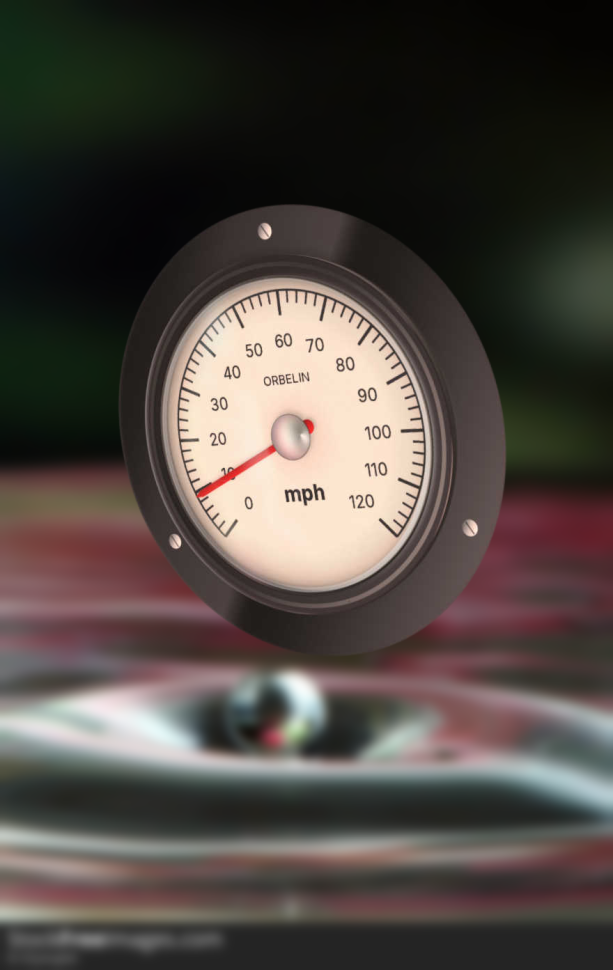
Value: 9; mph
